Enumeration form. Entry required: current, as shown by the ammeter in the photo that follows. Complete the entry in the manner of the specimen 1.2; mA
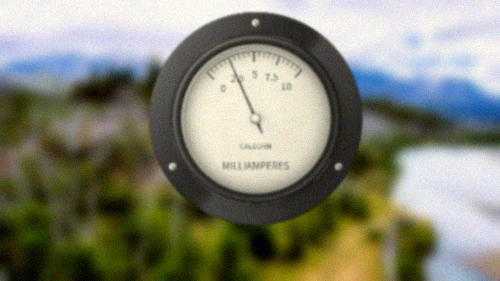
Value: 2.5; mA
